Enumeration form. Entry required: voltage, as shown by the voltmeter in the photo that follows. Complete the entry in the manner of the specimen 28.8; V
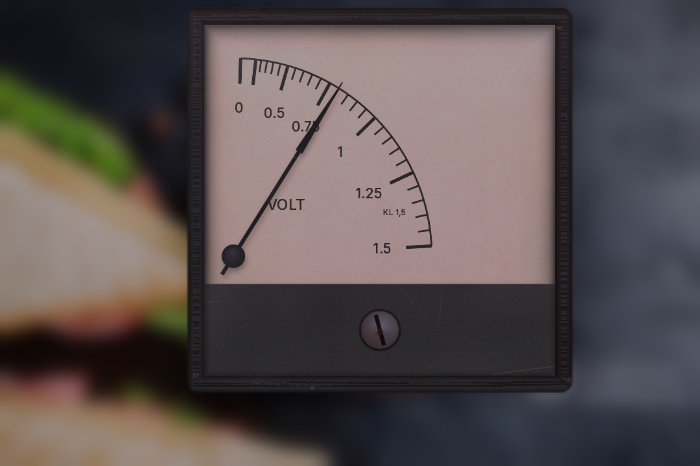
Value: 0.8; V
